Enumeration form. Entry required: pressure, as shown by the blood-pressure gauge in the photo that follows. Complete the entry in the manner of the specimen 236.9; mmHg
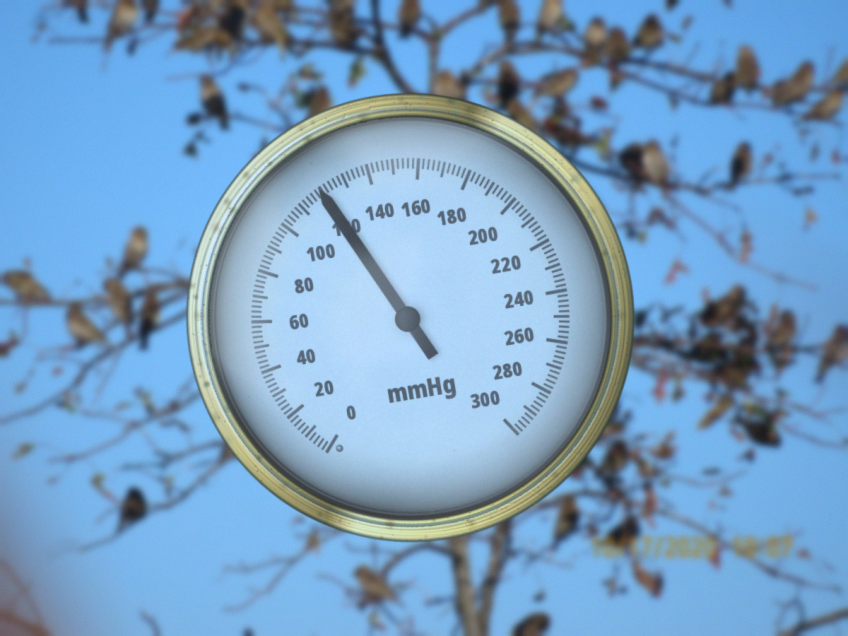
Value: 120; mmHg
